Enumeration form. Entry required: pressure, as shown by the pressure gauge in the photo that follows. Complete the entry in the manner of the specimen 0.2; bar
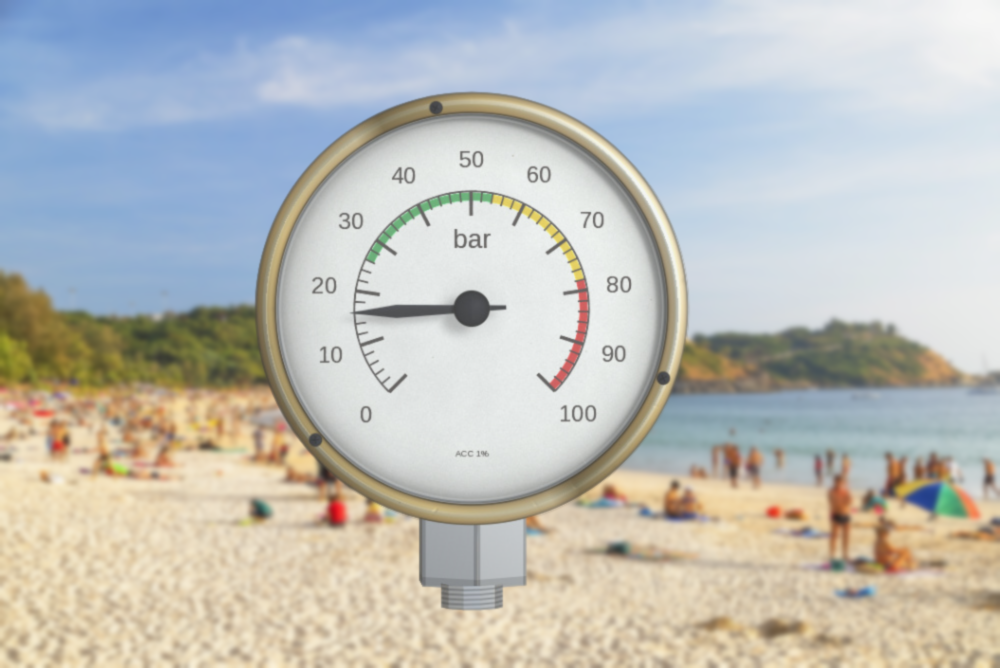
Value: 16; bar
